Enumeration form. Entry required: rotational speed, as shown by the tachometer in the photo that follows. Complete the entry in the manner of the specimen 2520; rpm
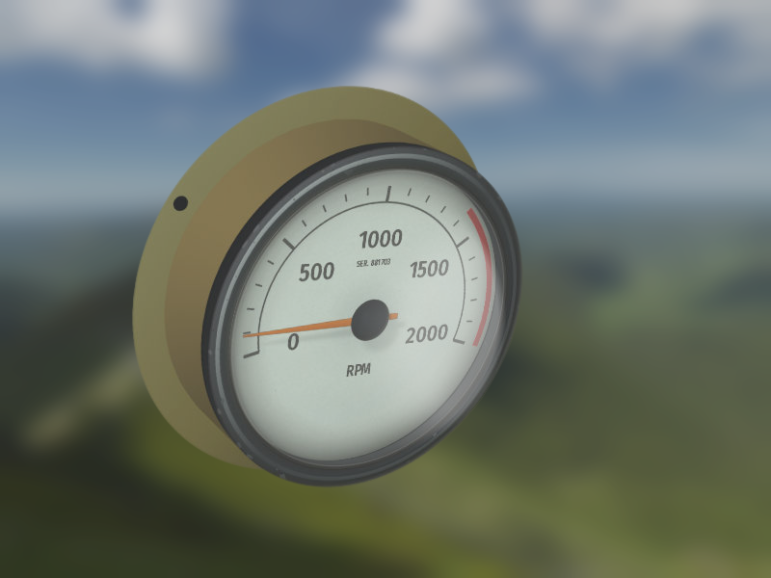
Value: 100; rpm
